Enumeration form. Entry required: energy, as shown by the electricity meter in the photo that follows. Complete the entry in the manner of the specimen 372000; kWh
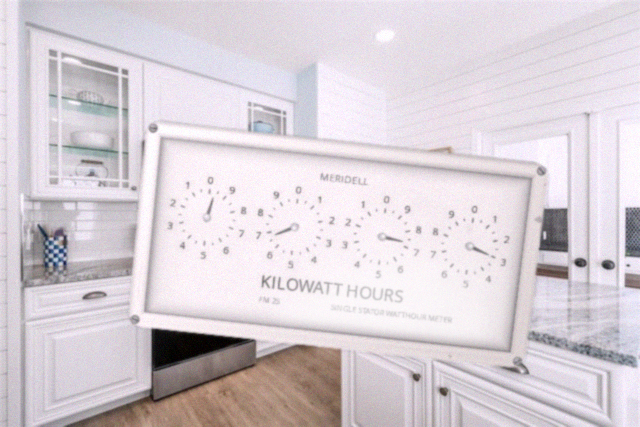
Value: 9673; kWh
